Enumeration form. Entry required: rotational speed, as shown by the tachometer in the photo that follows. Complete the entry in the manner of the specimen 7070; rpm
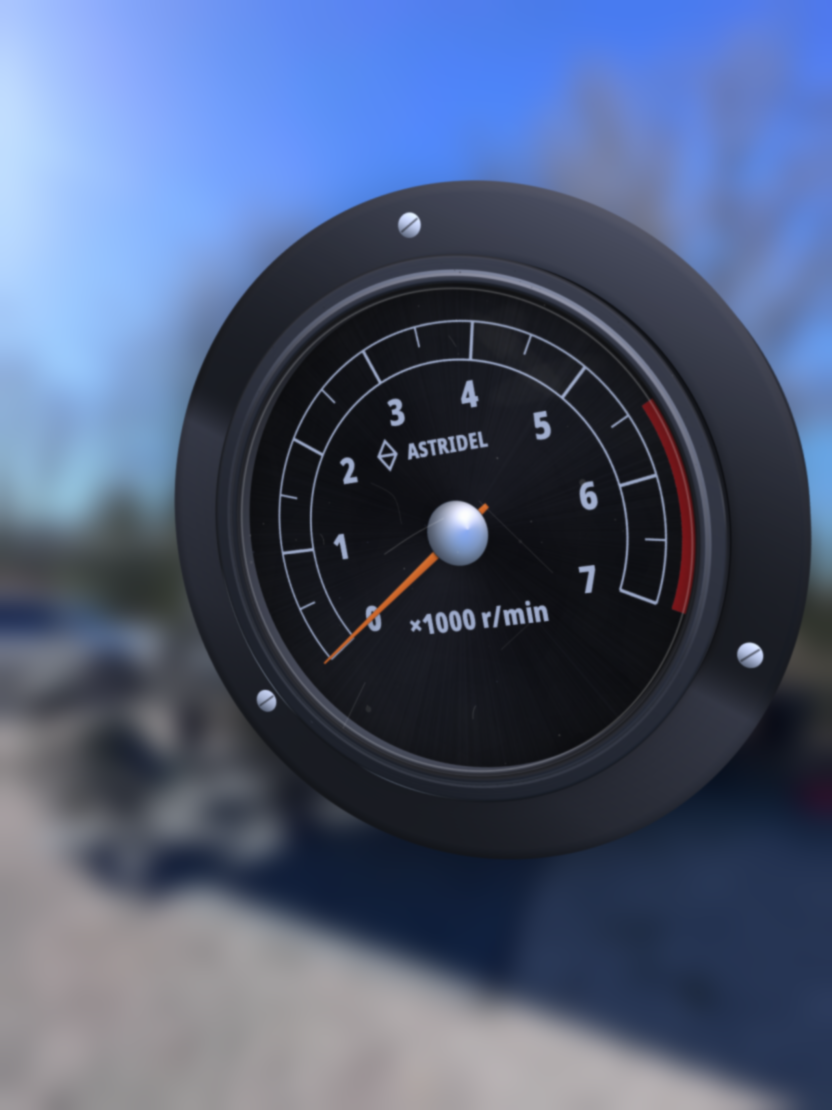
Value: 0; rpm
